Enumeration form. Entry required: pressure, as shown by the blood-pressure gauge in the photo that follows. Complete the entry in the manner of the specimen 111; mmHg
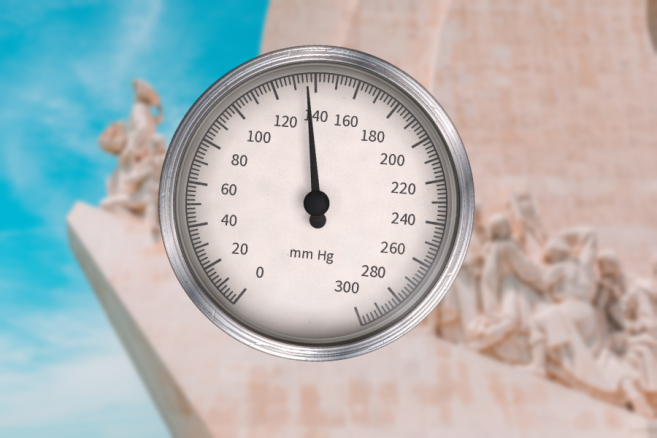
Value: 136; mmHg
